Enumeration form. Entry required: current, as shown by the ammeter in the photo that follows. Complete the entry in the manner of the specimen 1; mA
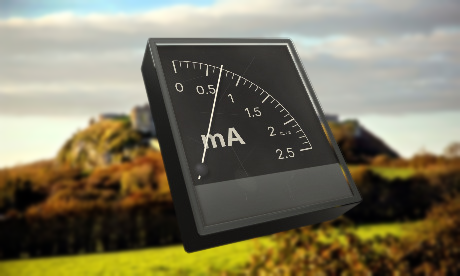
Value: 0.7; mA
